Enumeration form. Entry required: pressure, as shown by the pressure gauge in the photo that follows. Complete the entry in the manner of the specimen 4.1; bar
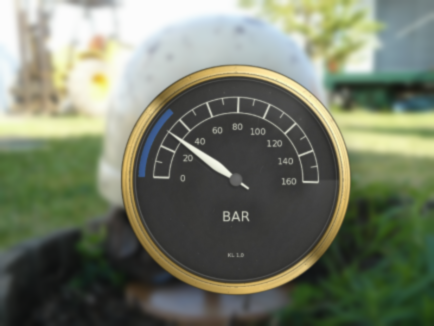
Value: 30; bar
